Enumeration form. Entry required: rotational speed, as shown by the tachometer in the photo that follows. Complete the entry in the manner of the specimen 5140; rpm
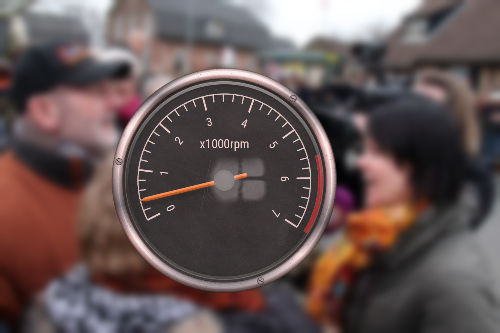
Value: 400; rpm
